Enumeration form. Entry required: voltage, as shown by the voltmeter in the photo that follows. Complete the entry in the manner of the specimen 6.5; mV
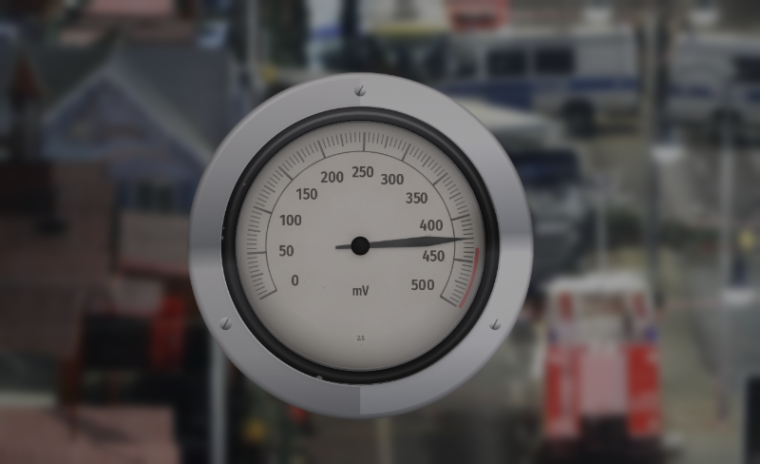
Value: 425; mV
